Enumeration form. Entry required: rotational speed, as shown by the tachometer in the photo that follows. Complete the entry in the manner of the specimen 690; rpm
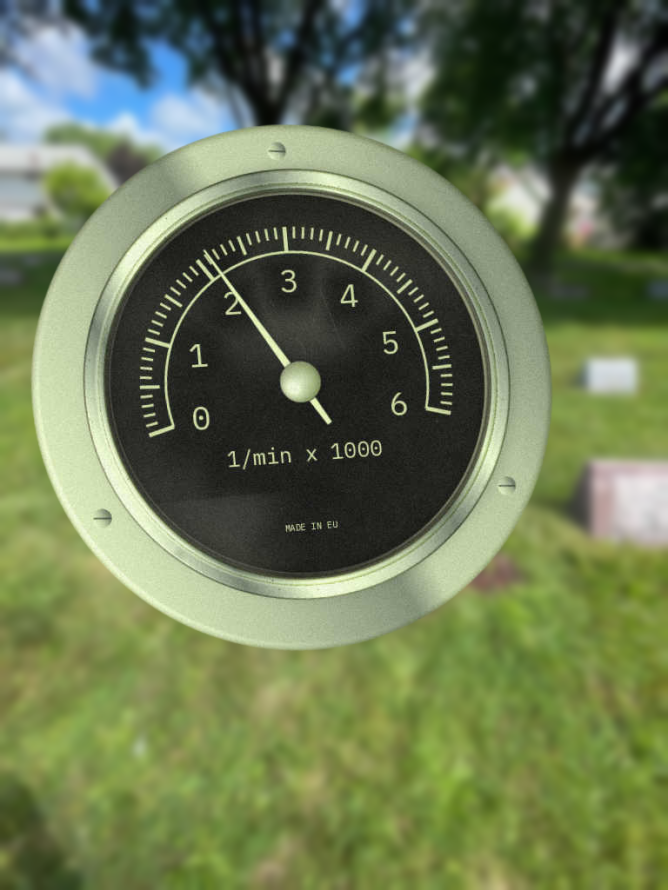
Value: 2100; rpm
